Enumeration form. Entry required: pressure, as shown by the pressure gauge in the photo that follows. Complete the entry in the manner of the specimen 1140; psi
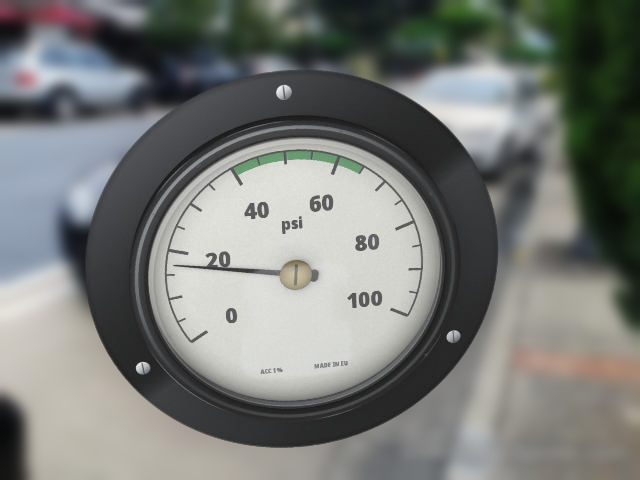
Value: 17.5; psi
